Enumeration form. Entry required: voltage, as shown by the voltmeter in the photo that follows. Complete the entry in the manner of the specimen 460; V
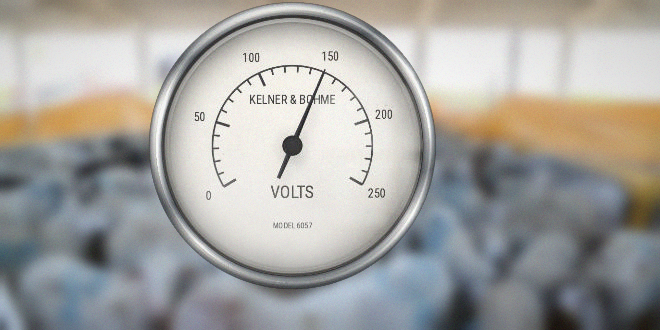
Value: 150; V
